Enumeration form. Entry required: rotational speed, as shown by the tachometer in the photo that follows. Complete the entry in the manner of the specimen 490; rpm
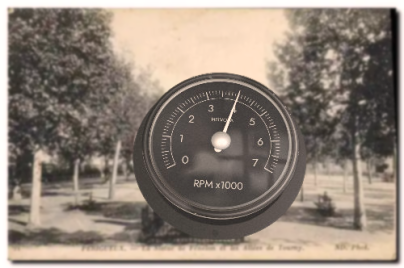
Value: 4000; rpm
